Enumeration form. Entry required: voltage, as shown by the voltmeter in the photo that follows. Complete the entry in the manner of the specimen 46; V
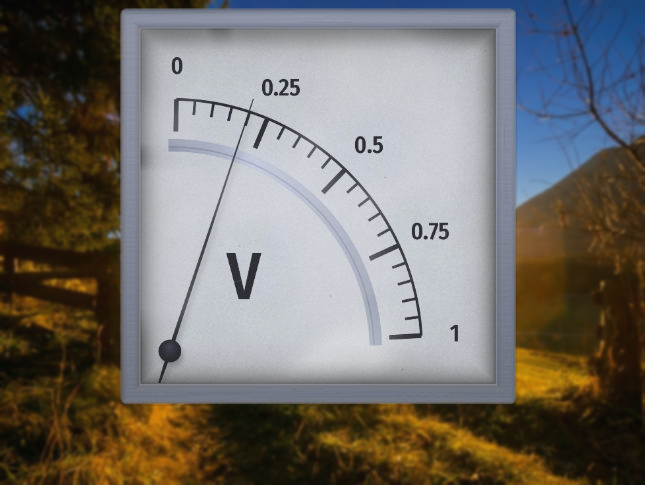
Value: 0.2; V
